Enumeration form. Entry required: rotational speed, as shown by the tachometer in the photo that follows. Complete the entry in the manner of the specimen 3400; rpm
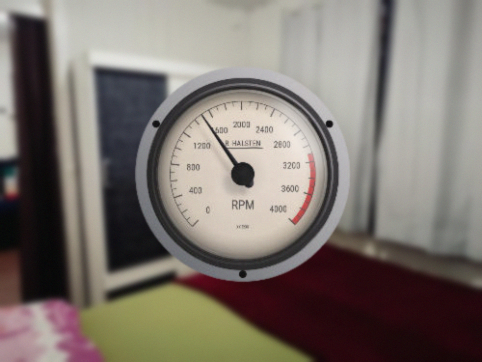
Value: 1500; rpm
